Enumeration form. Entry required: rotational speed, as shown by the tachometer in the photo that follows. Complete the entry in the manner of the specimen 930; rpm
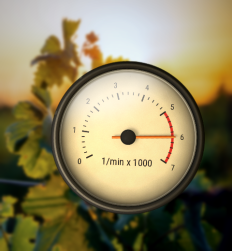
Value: 6000; rpm
